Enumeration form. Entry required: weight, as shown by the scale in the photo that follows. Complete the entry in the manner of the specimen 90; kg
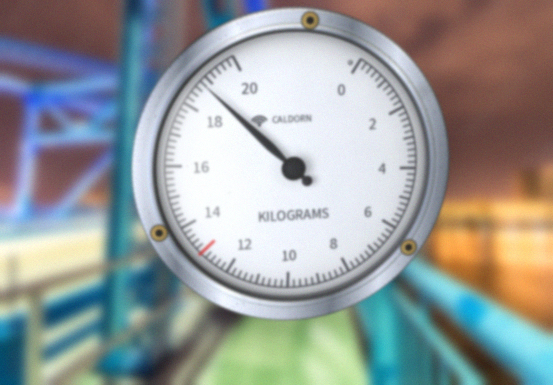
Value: 18.8; kg
